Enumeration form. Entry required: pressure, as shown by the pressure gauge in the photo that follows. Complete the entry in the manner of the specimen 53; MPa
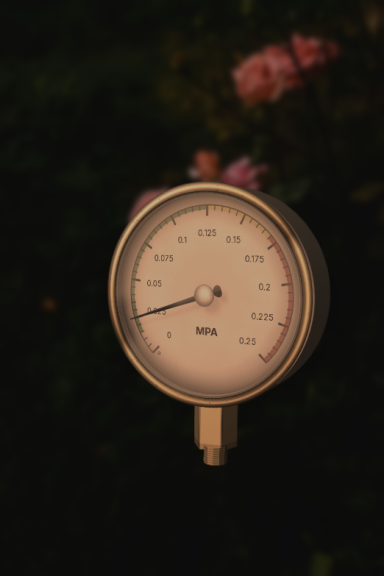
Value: 0.025; MPa
